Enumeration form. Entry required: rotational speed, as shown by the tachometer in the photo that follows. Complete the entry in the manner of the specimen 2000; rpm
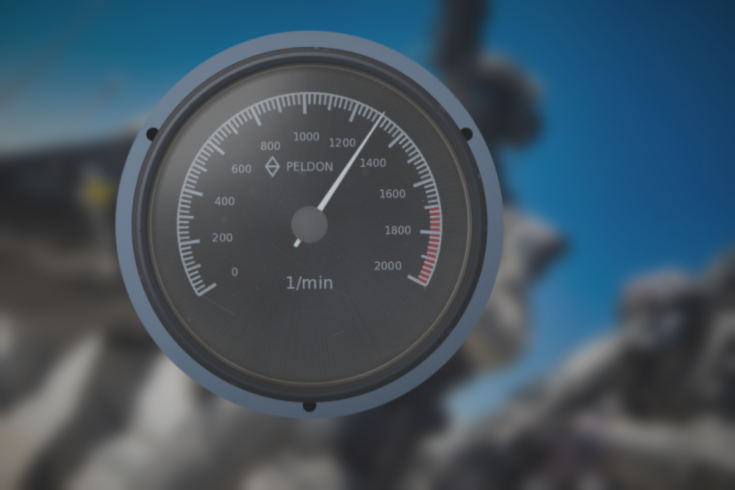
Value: 1300; rpm
